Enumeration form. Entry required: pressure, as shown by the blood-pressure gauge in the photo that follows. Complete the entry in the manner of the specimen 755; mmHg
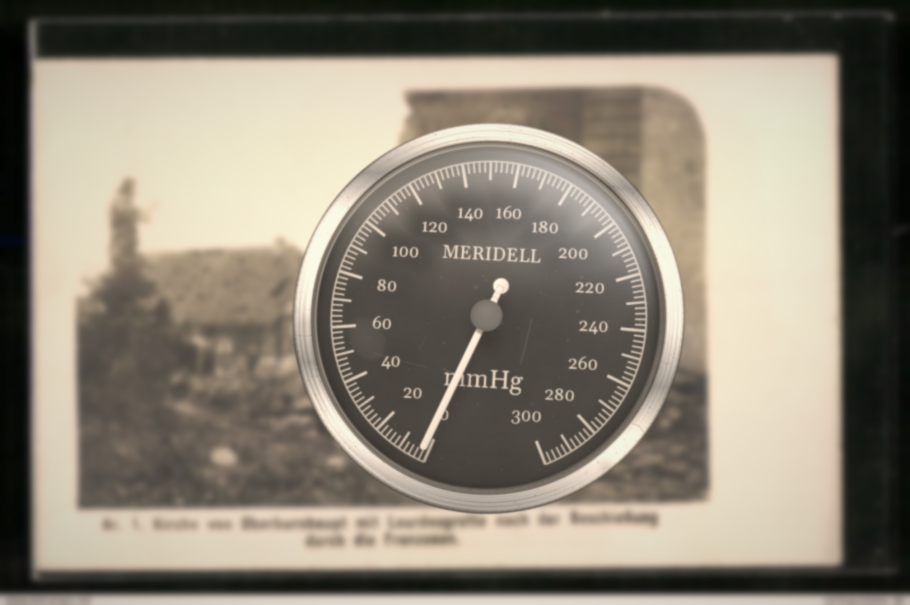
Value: 2; mmHg
